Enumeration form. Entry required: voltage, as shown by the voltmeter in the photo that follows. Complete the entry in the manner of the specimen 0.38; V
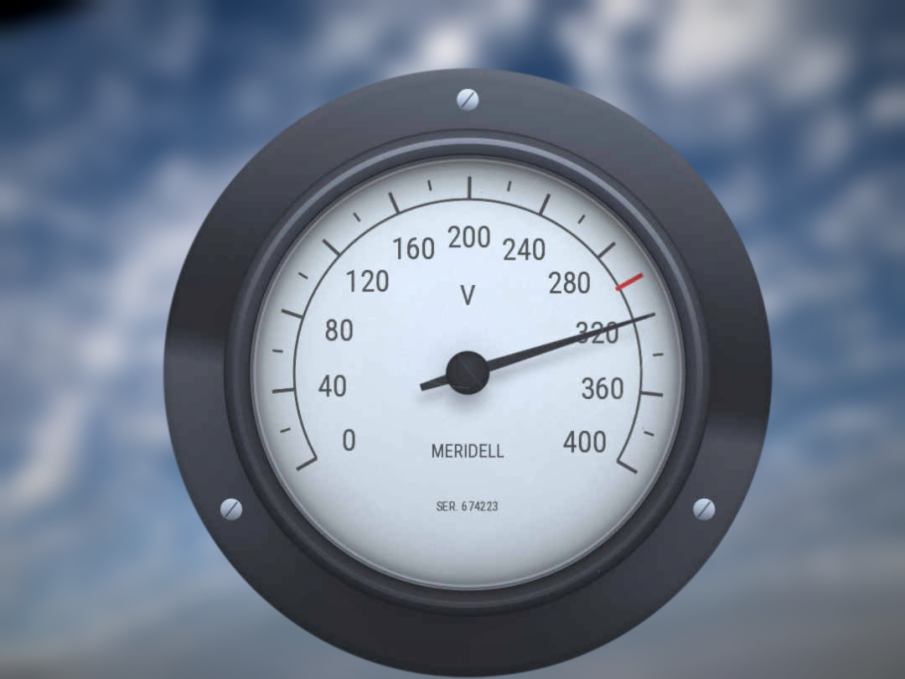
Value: 320; V
